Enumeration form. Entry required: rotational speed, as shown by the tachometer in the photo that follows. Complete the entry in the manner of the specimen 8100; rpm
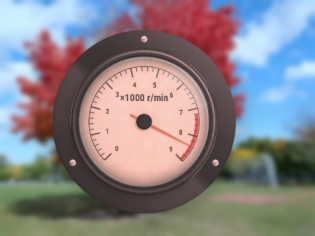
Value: 8400; rpm
